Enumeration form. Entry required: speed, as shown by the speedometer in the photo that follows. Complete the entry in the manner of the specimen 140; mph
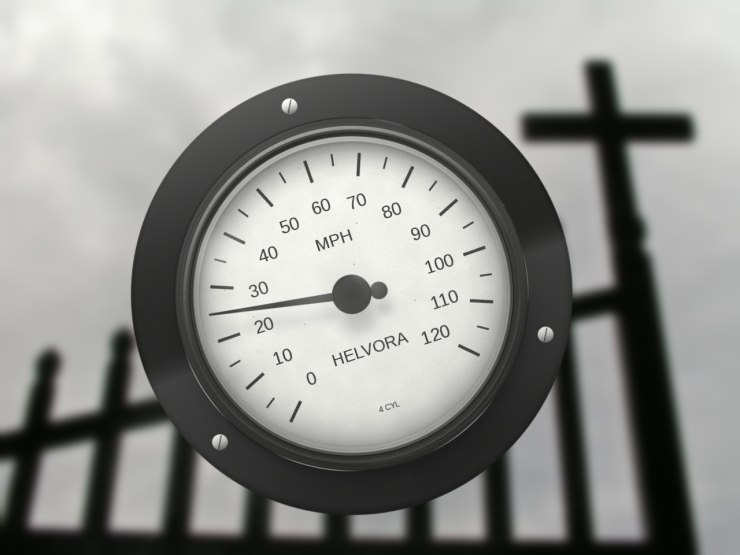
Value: 25; mph
